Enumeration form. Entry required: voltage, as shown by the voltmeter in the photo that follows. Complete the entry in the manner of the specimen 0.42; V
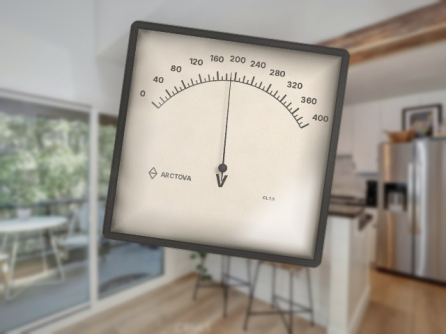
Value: 190; V
